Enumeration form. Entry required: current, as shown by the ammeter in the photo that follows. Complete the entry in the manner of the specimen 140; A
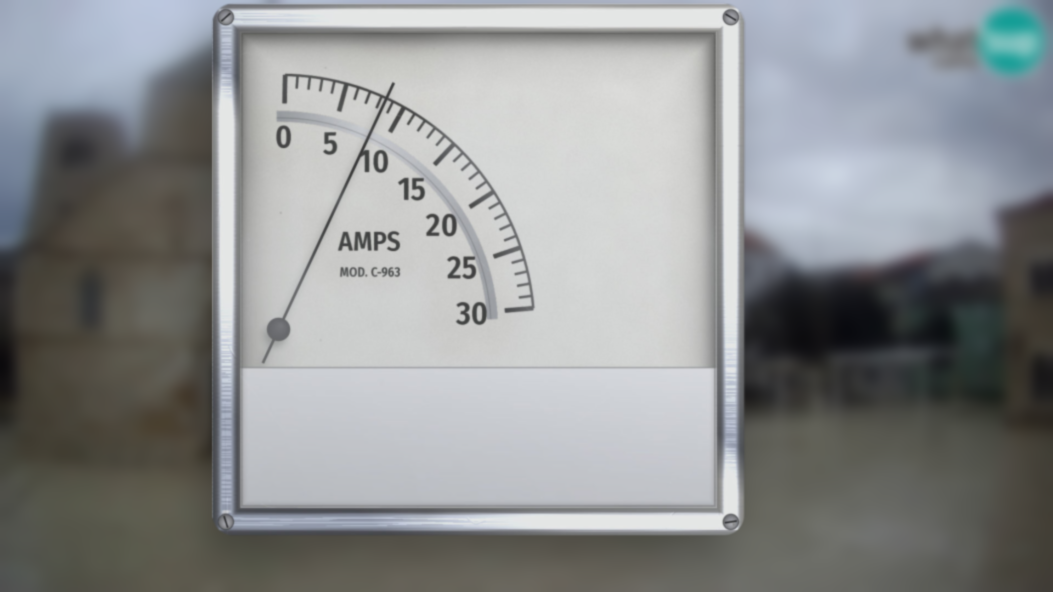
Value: 8.5; A
